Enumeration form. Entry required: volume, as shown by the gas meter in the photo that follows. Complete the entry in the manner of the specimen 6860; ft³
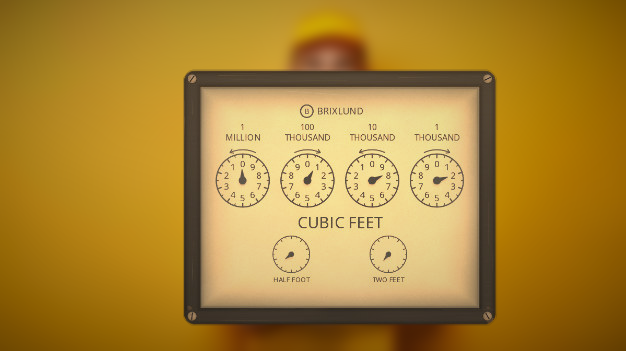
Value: 8200; ft³
